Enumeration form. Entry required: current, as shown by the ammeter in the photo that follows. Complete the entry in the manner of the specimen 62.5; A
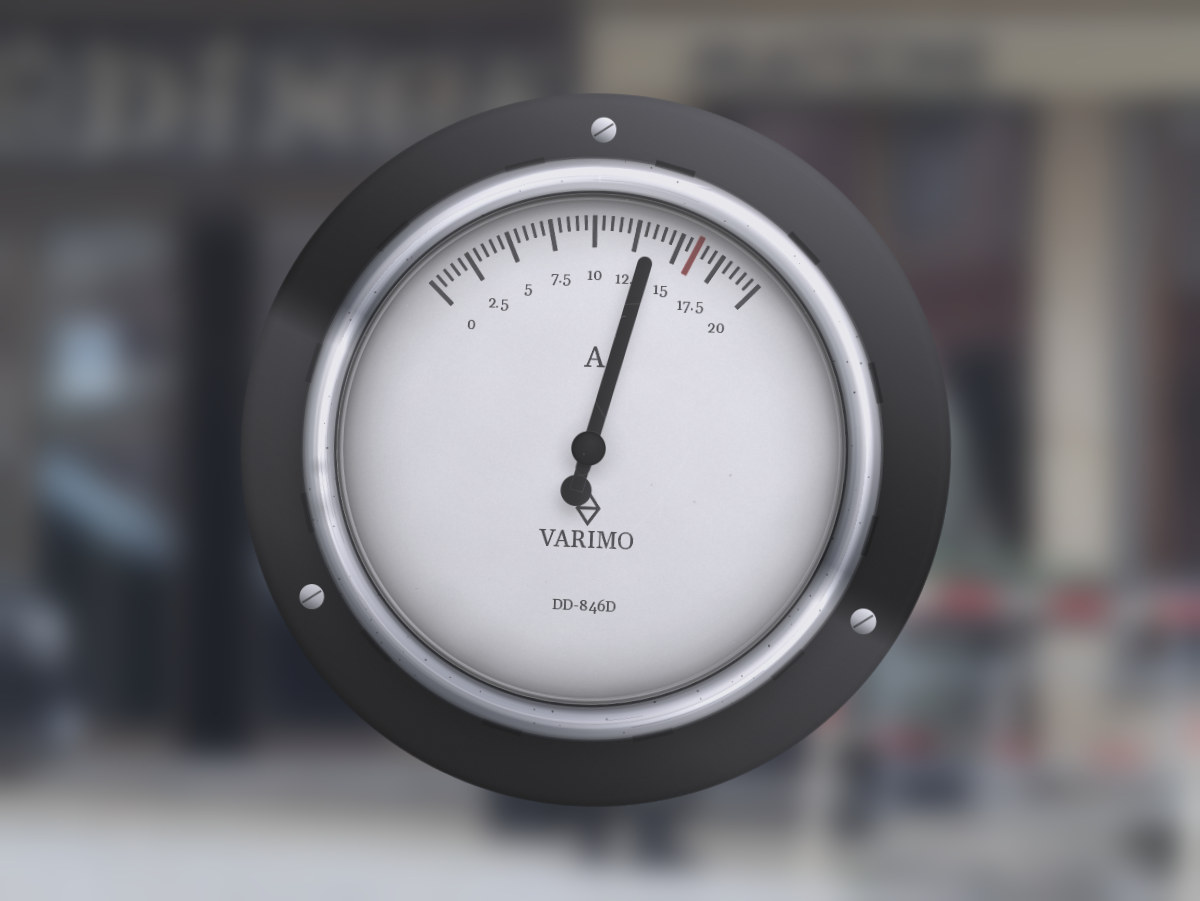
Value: 13.5; A
